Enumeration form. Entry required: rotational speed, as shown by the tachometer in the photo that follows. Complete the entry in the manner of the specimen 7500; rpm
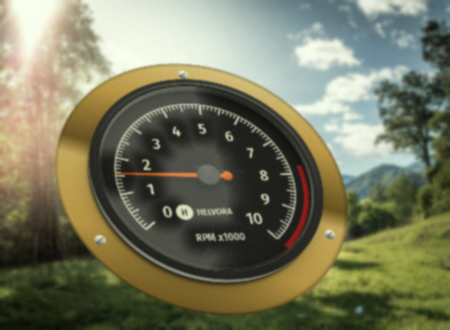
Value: 1500; rpm
